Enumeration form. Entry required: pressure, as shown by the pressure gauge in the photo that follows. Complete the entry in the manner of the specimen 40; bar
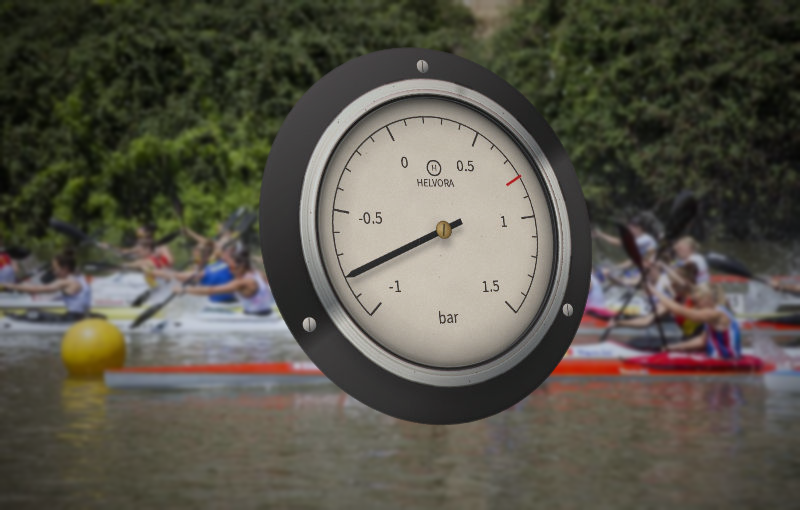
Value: -0.8; bar
